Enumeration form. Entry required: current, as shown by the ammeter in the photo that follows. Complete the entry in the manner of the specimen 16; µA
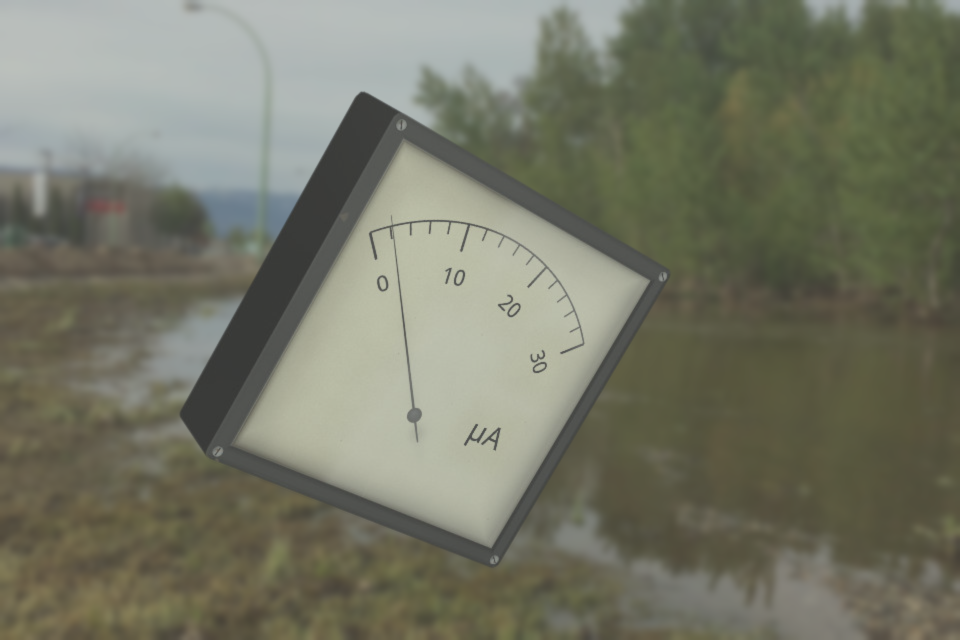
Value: 2; µA
